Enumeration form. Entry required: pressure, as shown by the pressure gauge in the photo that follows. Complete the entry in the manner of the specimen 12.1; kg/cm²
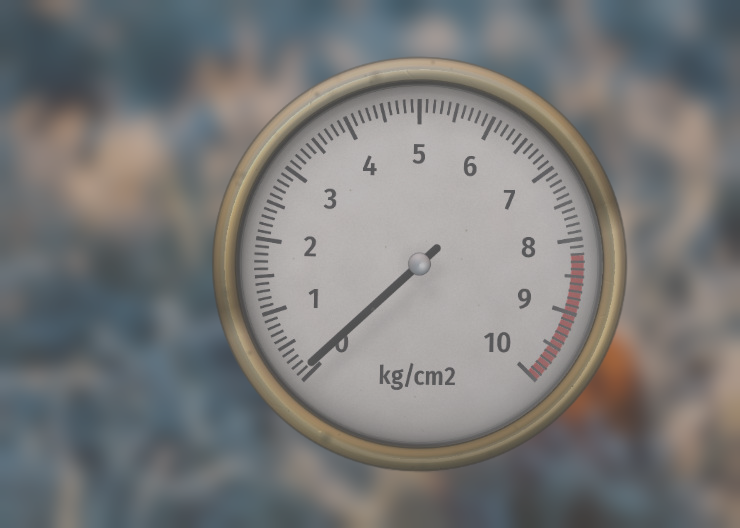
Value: 0.1; kg/cm²
